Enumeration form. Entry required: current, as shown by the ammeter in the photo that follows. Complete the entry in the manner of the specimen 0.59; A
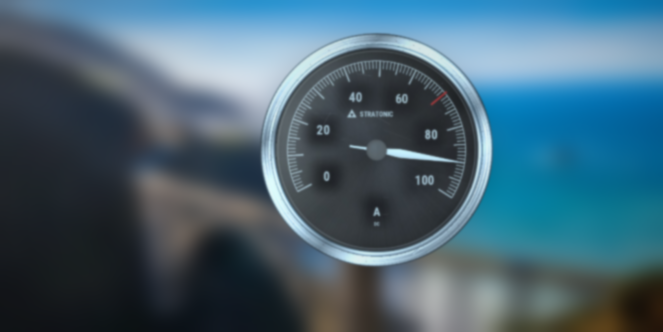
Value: 90; A
